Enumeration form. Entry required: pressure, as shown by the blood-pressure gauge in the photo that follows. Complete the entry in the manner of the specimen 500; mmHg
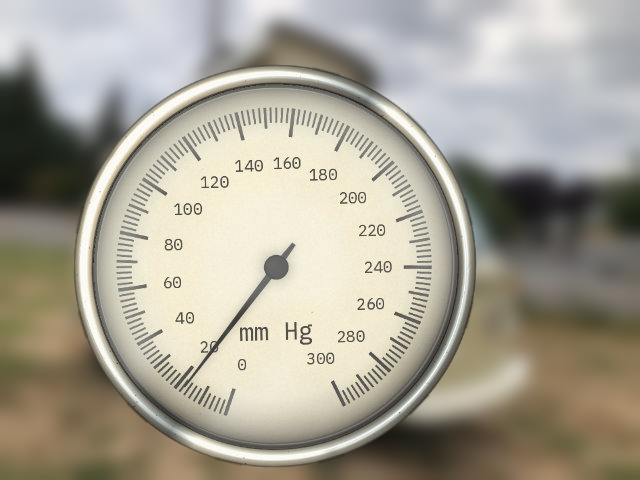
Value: 18; mmHg
